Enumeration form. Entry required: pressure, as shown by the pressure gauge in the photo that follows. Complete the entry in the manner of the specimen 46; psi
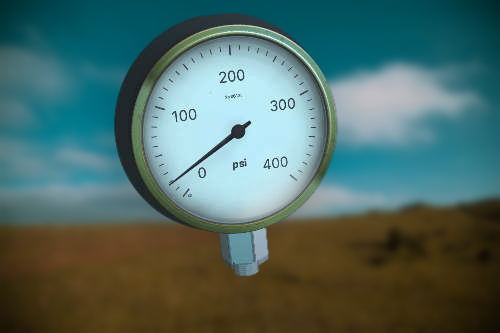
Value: 20; psi
